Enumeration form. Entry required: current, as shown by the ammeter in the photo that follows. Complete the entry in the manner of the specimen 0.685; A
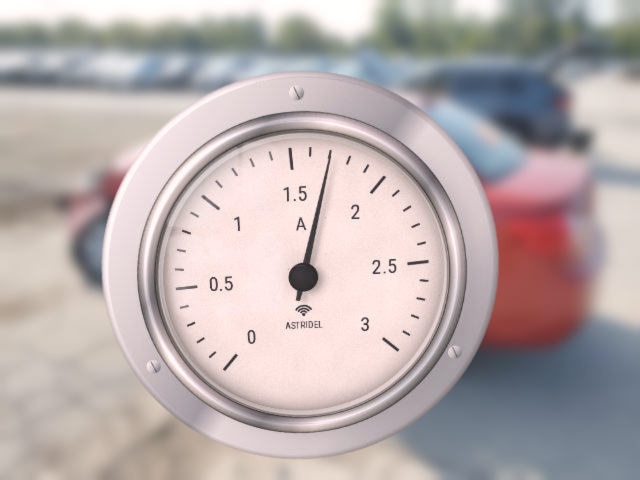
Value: 1.7; A
